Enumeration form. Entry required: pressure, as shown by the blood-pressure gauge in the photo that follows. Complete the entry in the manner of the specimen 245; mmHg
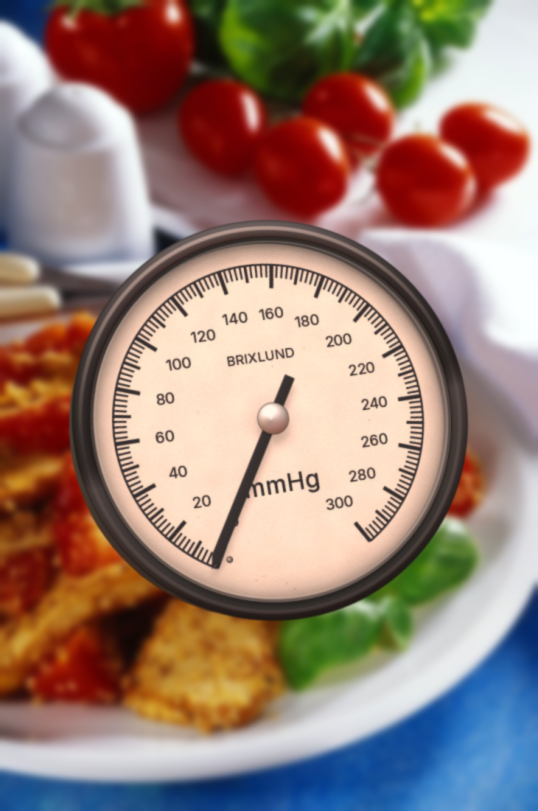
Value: 2; mmHg
